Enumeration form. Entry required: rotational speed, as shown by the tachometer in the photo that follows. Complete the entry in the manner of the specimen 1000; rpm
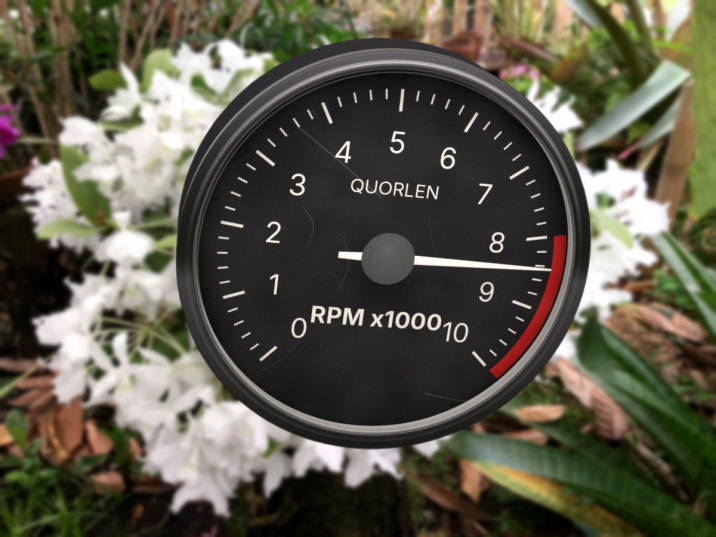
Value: 8400; rpm
